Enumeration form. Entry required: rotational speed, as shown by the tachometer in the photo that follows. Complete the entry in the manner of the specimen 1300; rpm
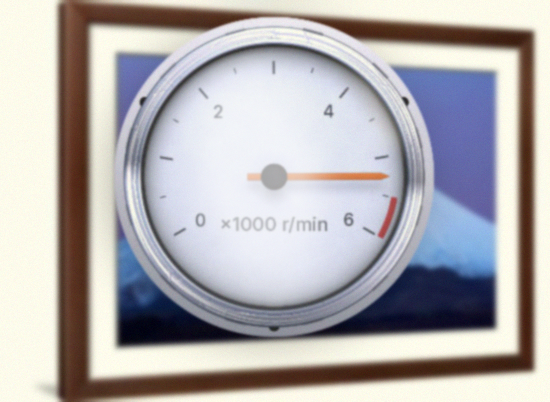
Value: 5250; rpm
